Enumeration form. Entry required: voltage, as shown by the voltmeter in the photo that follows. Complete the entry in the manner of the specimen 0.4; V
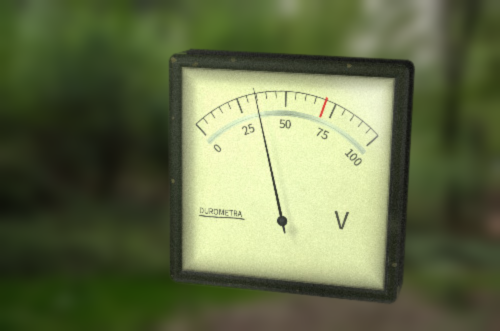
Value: 35; V
